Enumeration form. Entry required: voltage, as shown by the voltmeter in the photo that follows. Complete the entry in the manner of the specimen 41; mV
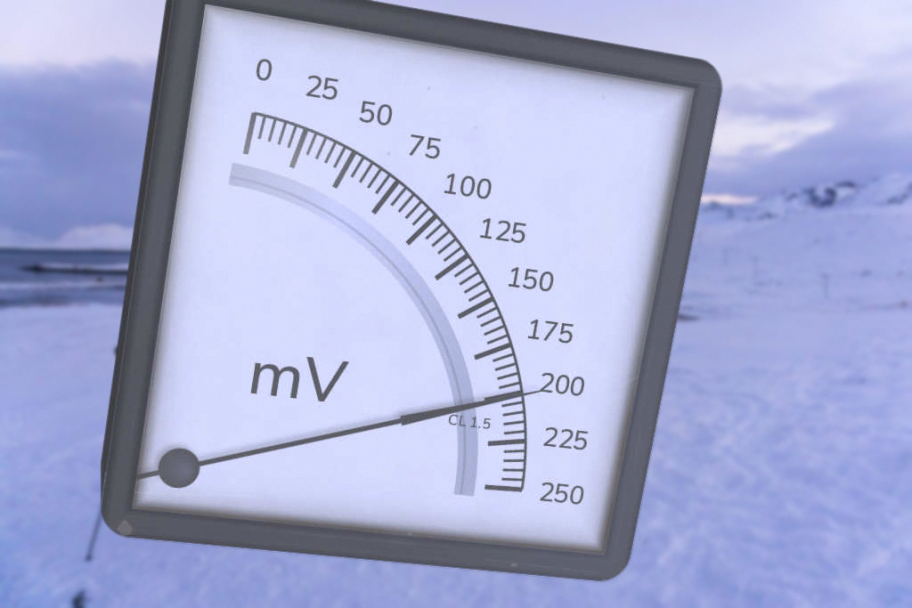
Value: 200; mV
